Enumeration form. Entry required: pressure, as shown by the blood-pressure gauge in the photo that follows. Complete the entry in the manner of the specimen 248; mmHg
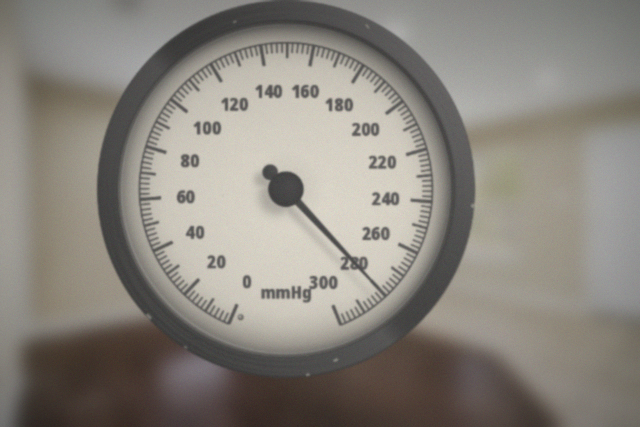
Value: 280; mmHg
